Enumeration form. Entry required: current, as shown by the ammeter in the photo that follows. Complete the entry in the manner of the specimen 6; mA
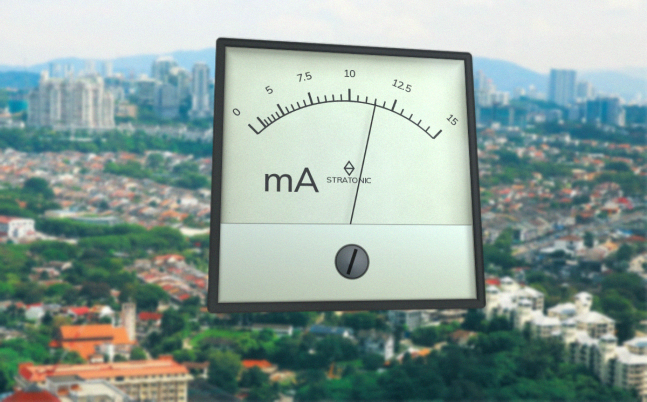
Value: 11.5; mA
